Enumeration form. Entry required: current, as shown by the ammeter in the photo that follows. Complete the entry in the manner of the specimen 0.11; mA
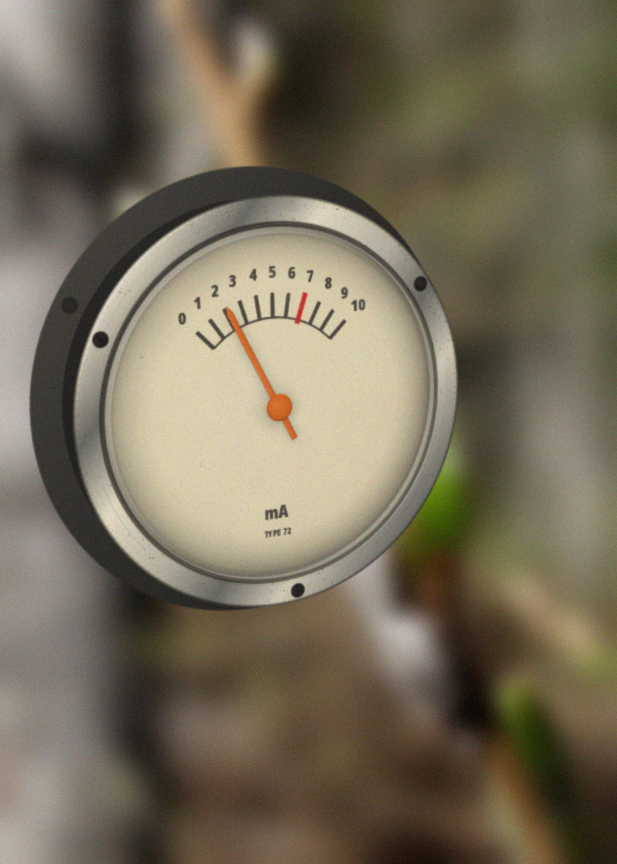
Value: 2; mA
